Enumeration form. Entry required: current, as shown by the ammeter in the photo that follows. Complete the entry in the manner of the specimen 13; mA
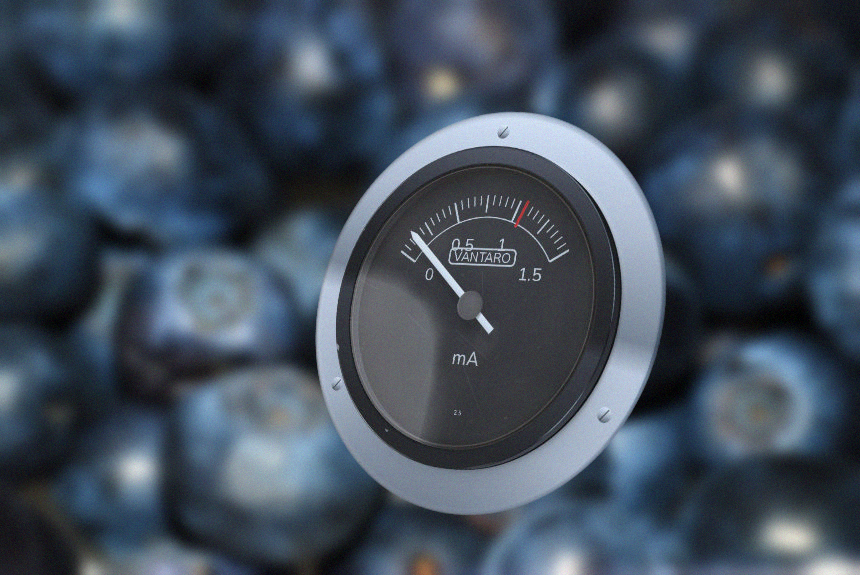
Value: 0.15; mA
